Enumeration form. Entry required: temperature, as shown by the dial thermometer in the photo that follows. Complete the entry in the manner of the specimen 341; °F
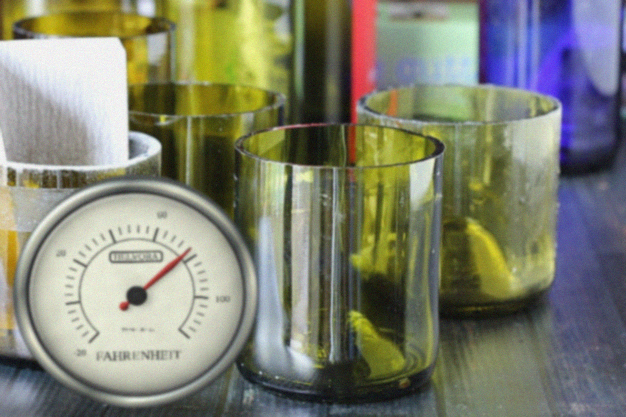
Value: 76; °F
